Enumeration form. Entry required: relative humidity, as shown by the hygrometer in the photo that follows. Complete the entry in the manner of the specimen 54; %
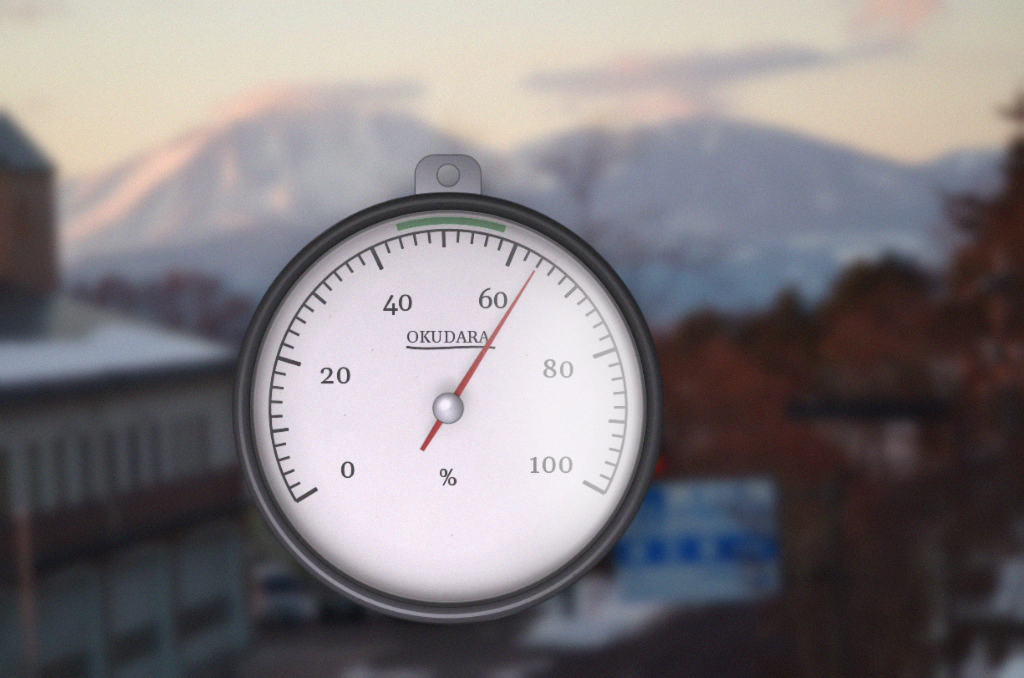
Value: 64; %
